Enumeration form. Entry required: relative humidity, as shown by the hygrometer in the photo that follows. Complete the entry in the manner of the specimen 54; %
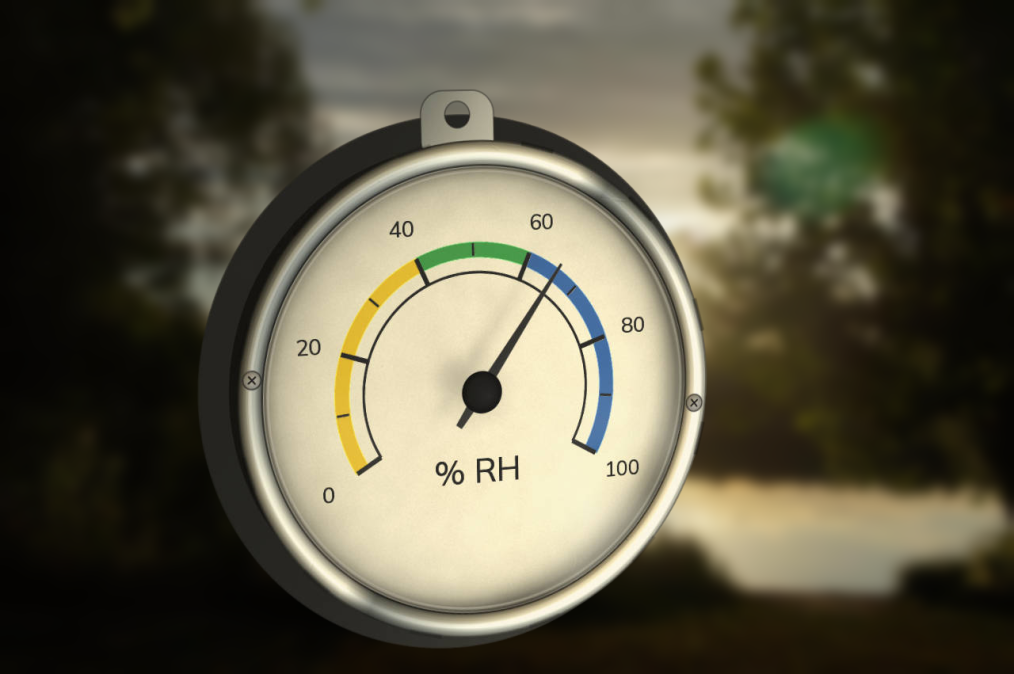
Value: 65; %
